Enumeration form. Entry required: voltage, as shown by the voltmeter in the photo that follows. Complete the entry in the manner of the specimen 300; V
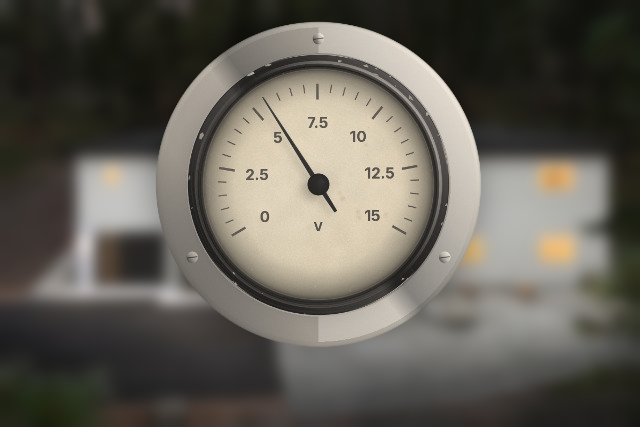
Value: 5.5; V
